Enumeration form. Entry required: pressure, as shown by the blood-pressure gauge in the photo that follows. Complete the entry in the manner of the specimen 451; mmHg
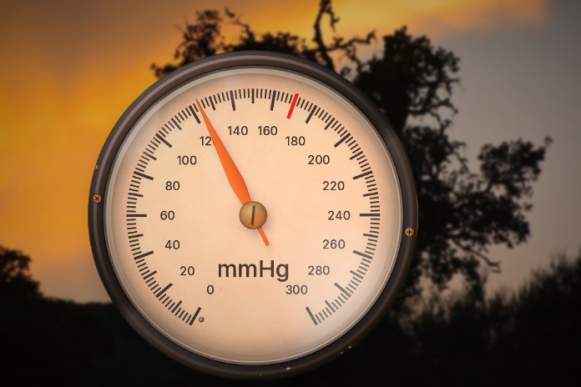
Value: 124; mmHg
